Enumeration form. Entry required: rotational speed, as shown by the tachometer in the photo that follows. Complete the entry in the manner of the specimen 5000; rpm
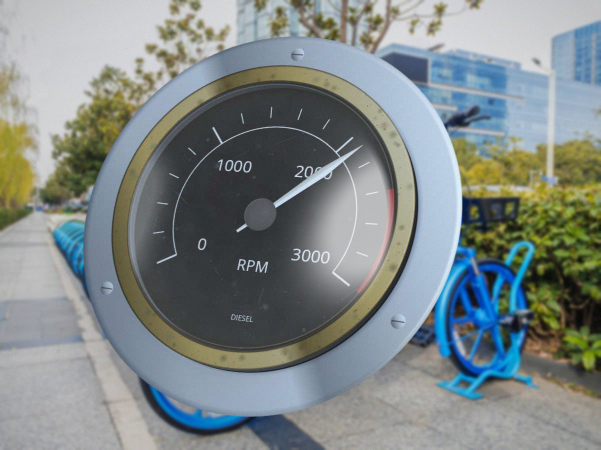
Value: 2100; rpm
